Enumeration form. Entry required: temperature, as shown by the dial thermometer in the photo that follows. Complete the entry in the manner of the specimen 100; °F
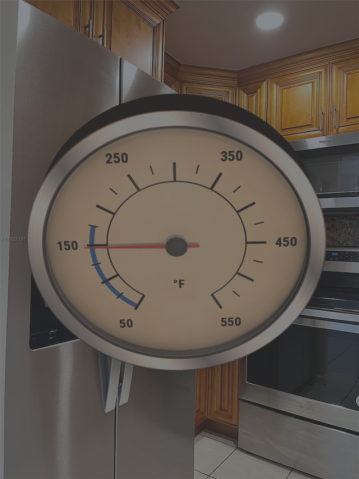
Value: 150; °F
